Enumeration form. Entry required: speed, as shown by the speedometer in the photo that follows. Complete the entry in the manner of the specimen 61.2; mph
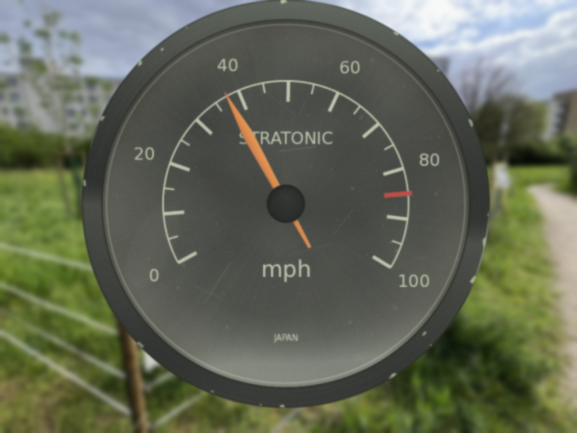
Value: 37.5; mph
